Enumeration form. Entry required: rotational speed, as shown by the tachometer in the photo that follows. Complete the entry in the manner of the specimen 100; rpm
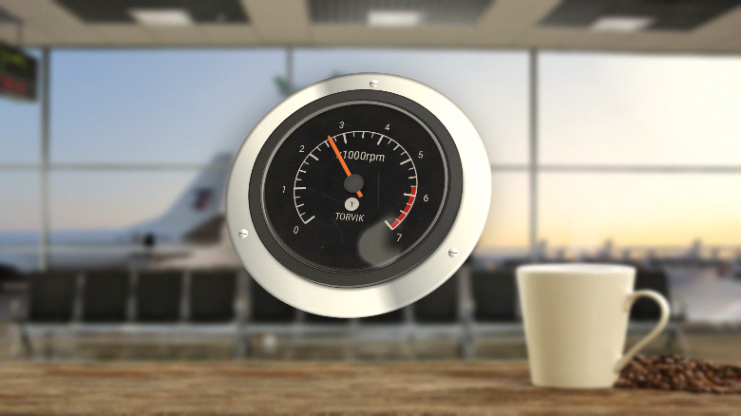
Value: 2625; rpm
